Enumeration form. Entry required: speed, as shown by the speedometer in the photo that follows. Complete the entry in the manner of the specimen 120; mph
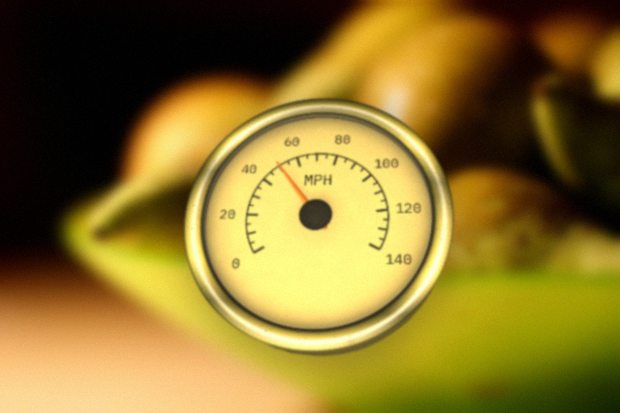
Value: 50; mph
